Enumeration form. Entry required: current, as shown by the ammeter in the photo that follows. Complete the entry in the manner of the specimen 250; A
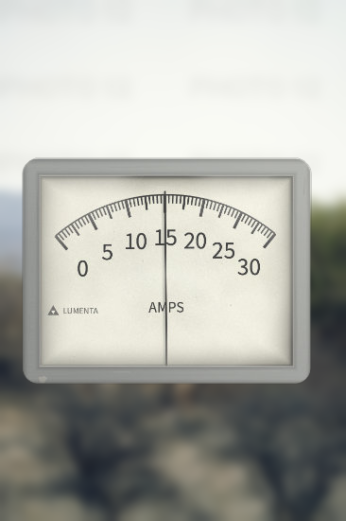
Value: 15; A
